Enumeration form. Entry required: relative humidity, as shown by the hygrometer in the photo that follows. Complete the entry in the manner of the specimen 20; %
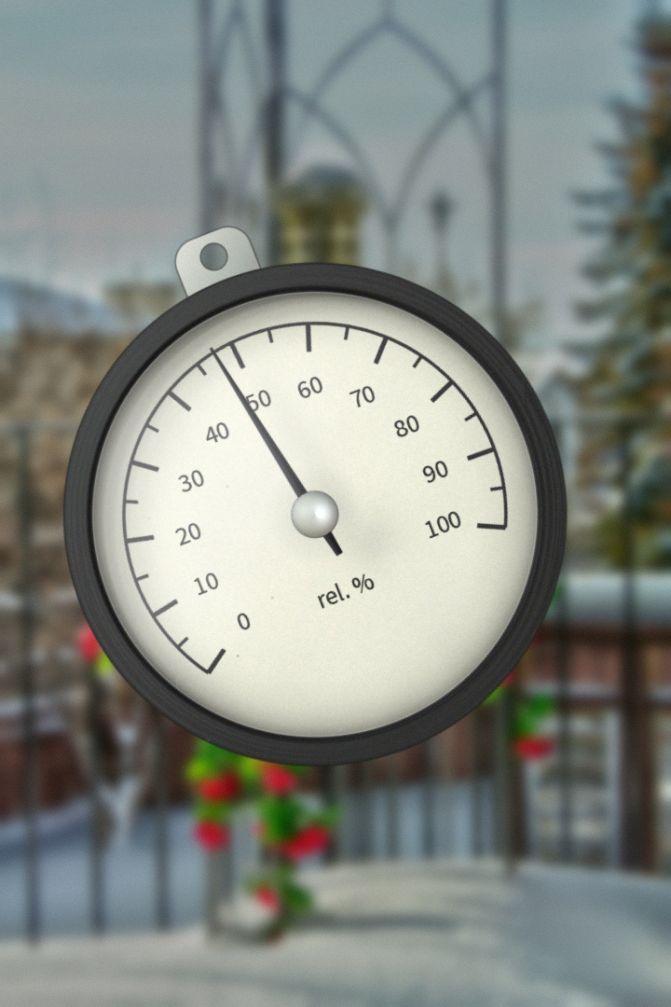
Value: 47.5; %
